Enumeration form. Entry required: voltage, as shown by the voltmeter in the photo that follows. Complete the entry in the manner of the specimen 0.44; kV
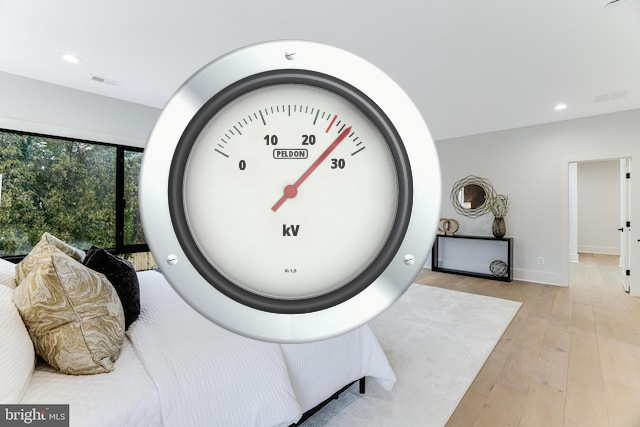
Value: 26; kV
